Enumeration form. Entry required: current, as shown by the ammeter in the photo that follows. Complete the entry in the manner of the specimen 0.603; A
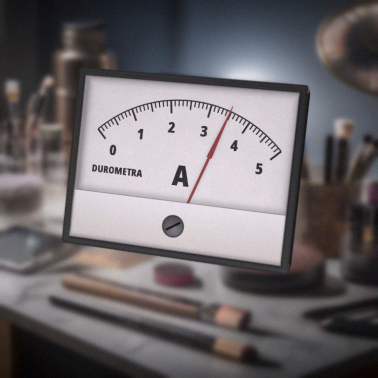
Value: 3.5; A
